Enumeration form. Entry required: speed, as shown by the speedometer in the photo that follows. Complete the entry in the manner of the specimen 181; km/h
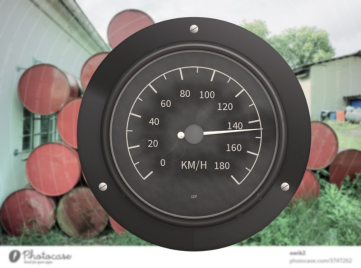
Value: 145; km/h
